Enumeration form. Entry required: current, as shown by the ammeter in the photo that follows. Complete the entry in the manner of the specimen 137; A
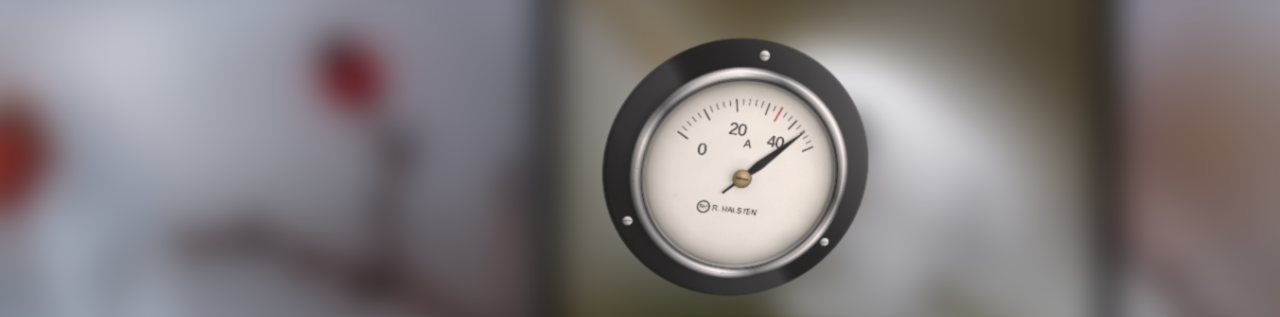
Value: 44; A
